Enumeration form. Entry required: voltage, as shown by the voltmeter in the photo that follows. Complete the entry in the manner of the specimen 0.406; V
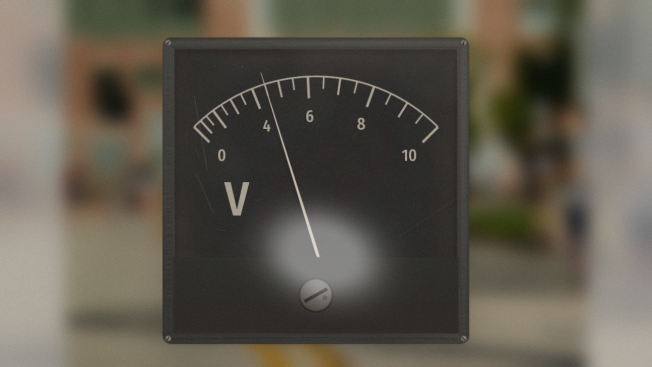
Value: 4.5; V
